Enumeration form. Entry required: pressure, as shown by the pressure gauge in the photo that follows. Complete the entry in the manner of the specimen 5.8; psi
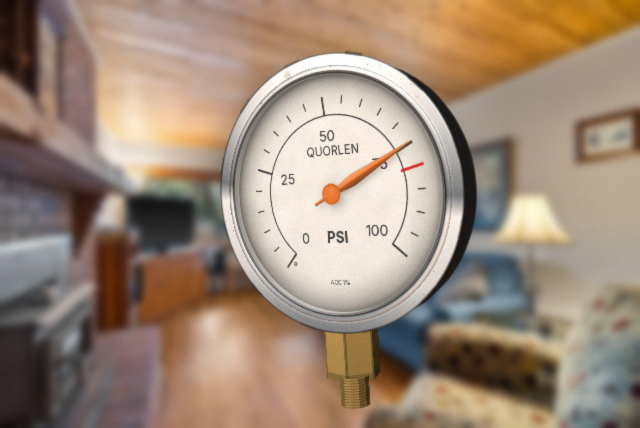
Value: 75; psi
